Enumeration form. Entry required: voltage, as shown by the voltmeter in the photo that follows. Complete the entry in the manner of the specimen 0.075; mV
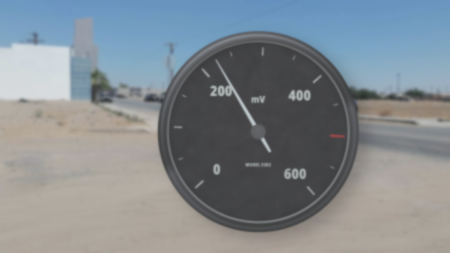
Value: 225; mV
